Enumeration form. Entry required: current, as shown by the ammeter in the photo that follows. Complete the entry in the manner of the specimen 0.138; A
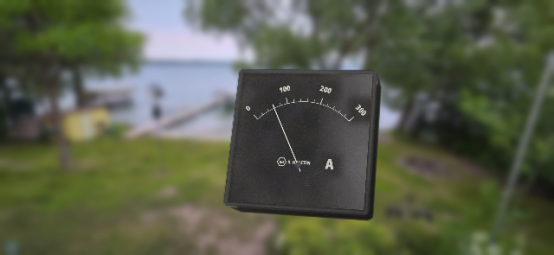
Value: 60; A
